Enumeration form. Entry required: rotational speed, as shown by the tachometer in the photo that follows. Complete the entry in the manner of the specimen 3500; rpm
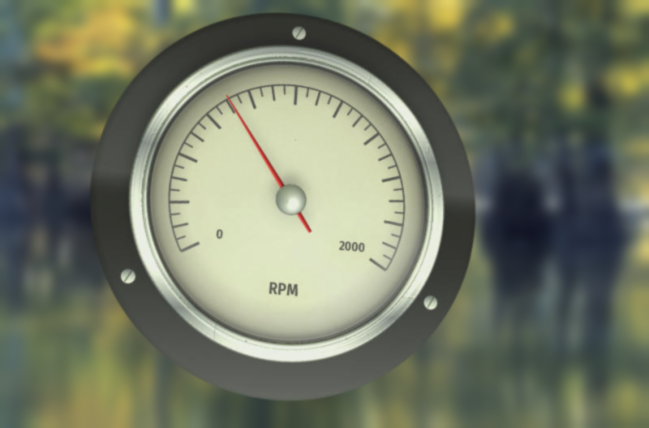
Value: 700; rpm
